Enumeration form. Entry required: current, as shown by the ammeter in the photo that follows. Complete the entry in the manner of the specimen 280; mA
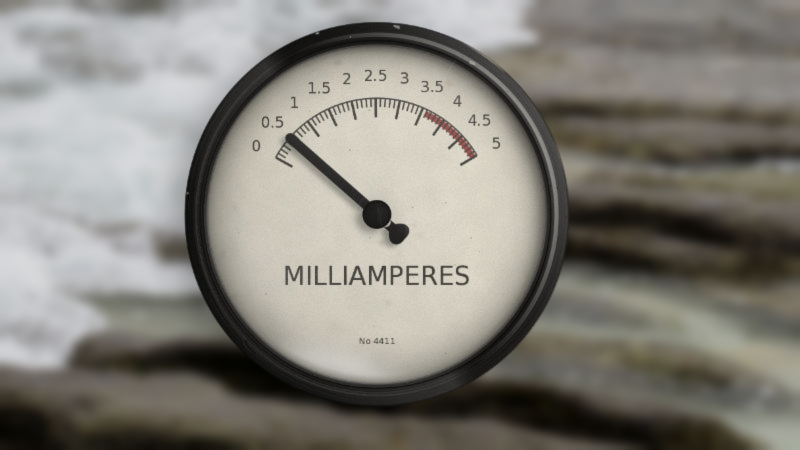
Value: 0.5; mA
